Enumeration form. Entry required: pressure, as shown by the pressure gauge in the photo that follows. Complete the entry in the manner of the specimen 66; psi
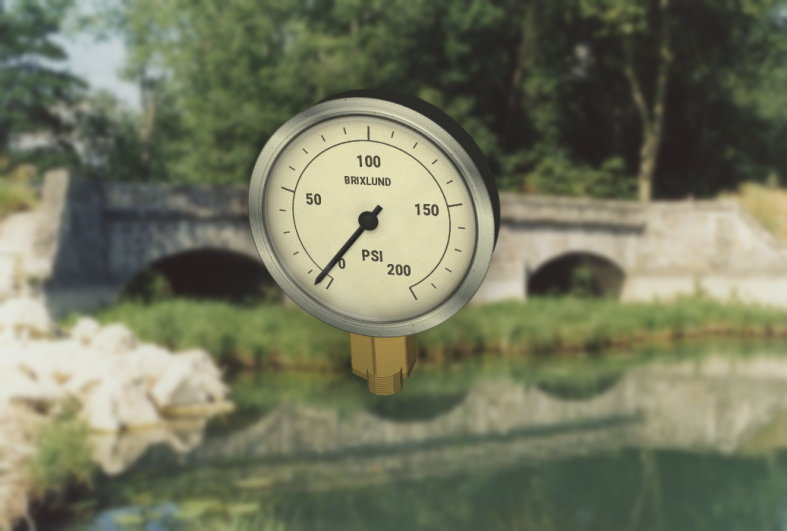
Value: 5; psi
